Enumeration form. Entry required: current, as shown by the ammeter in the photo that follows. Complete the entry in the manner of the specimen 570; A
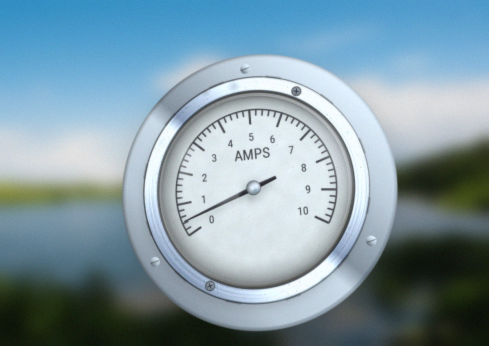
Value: 0.4; A
